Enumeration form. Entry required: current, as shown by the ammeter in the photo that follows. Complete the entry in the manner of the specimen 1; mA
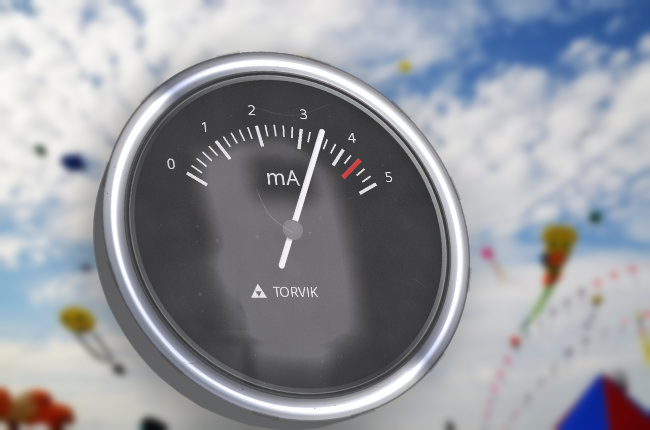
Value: 3.4; mA
